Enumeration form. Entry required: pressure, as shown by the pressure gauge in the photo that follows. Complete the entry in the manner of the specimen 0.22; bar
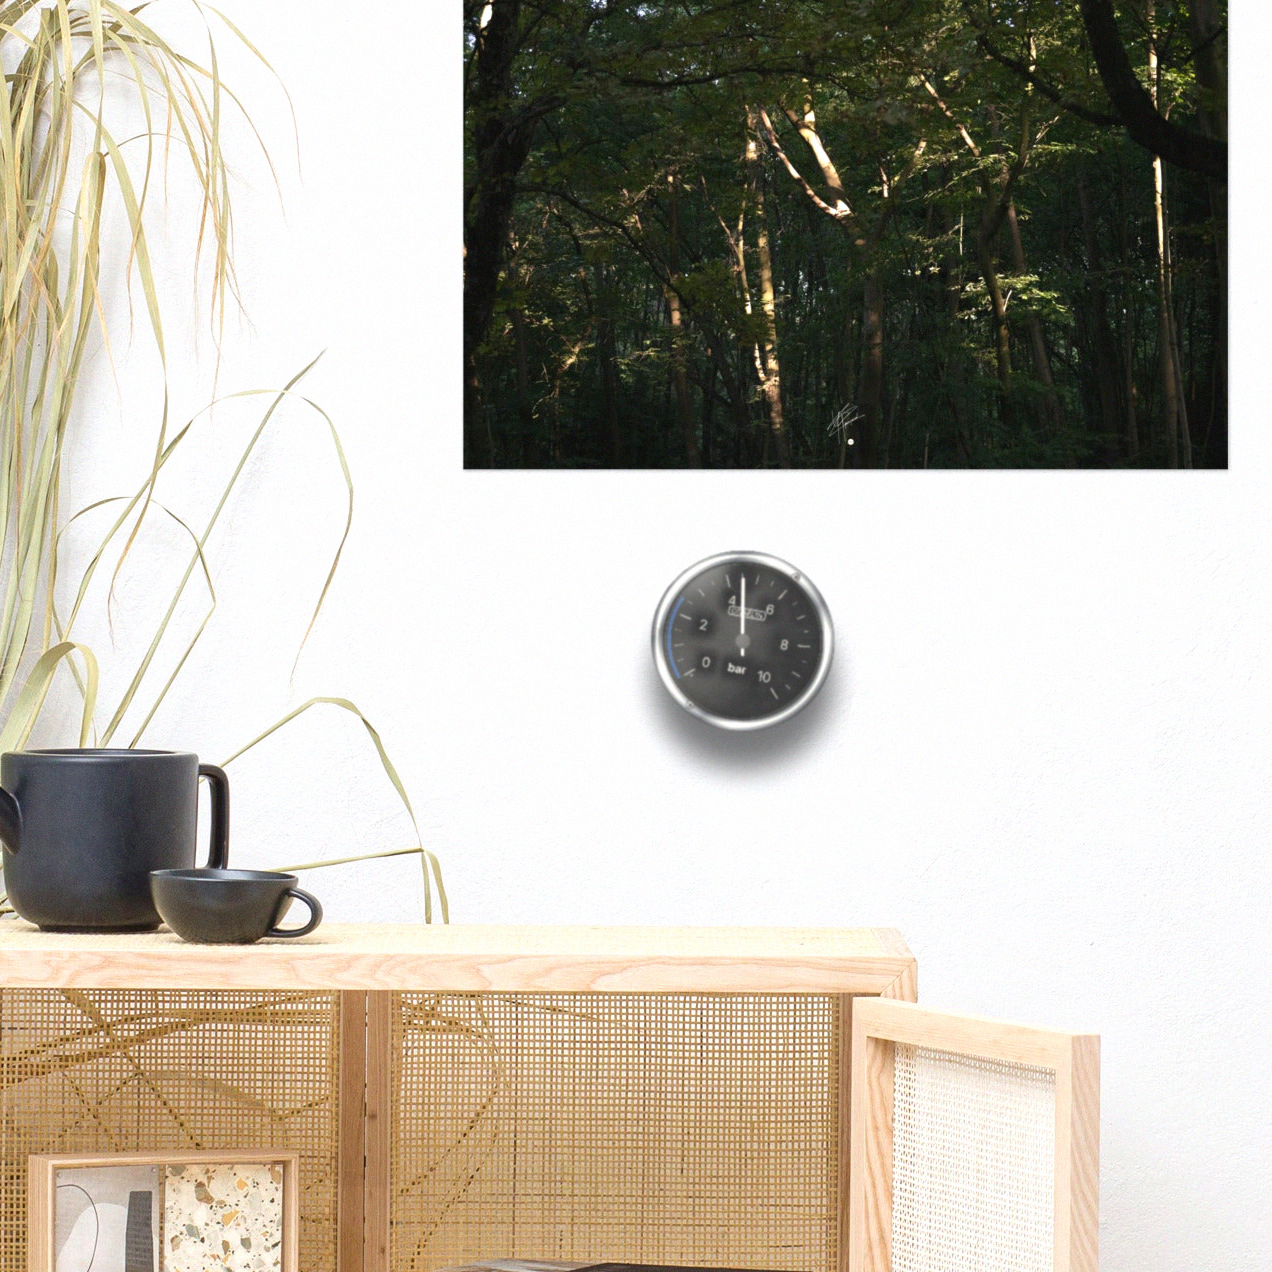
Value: 4.5; bar
